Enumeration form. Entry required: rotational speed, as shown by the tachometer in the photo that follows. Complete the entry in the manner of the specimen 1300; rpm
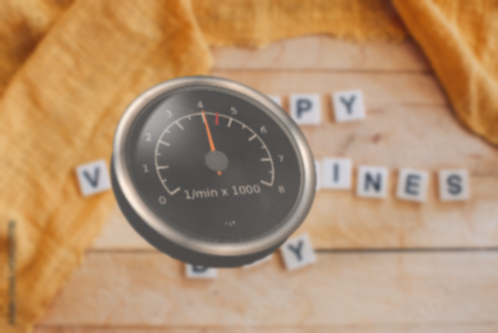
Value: 4000; rpm
